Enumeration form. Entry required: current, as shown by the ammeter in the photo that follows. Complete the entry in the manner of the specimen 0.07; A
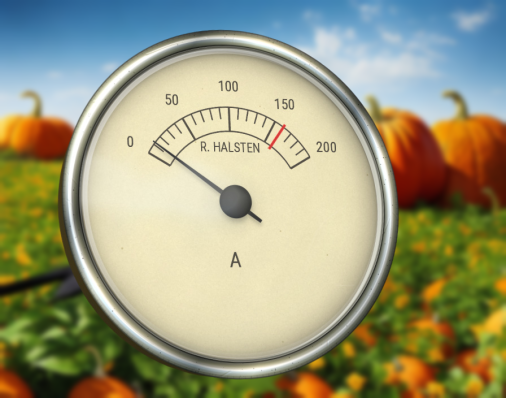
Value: 10; A
